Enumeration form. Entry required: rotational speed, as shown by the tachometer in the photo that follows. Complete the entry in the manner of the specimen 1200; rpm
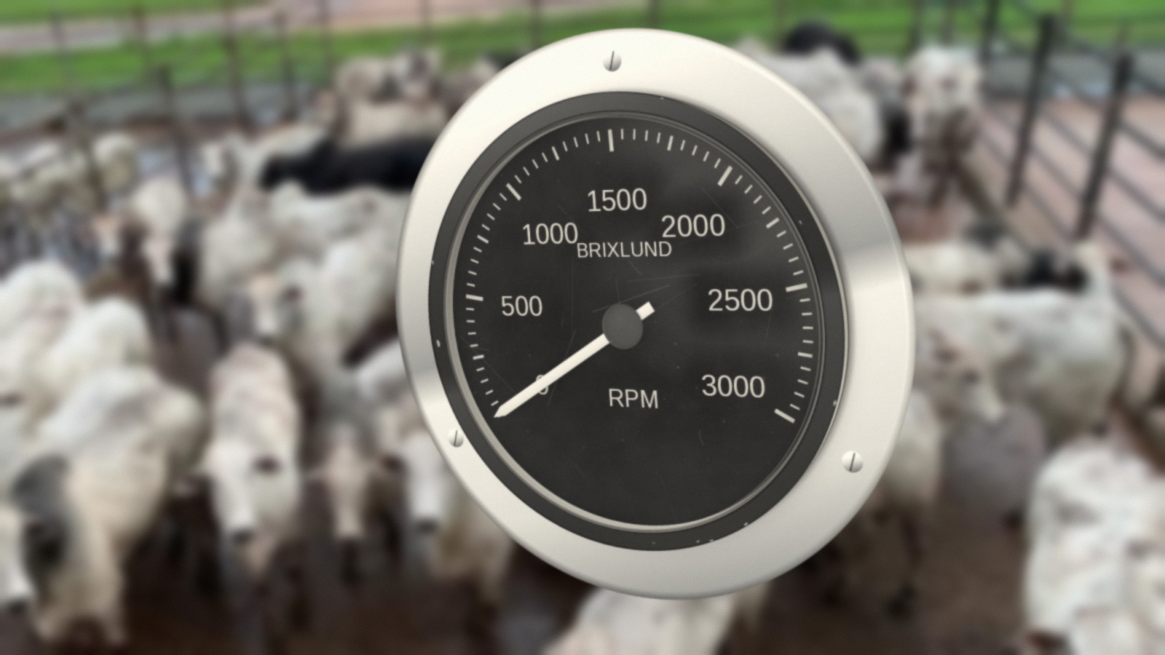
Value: 0; rpm
